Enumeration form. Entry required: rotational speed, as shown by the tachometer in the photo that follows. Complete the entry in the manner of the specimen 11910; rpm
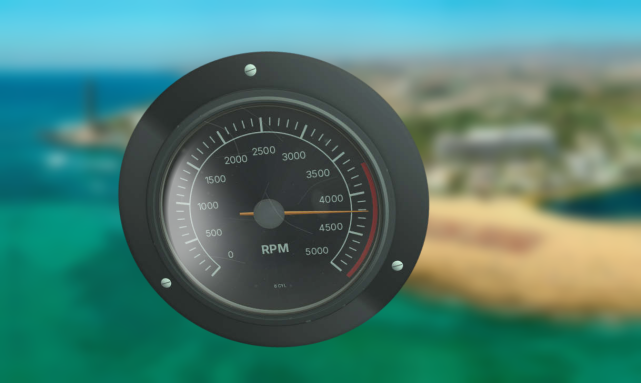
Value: 4200; rpm
